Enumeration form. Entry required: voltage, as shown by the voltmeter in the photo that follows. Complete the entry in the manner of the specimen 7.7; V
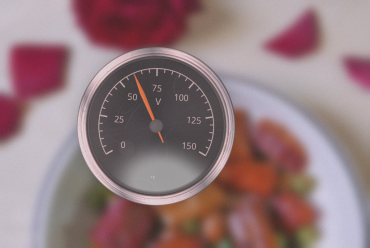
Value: 60; V
